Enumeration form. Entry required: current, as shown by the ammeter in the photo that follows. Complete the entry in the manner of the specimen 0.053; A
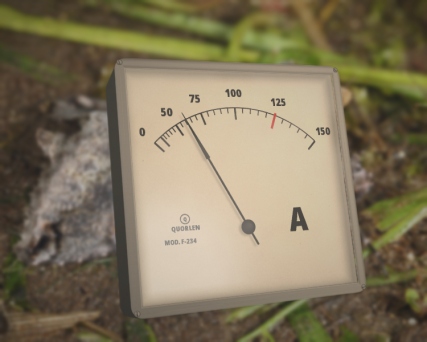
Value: 60; A
